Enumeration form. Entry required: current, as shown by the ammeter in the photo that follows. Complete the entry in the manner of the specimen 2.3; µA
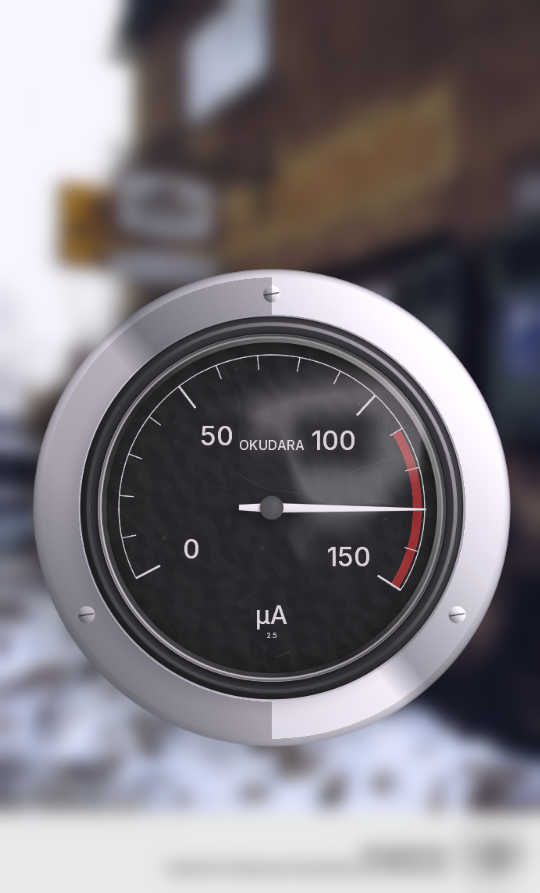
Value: 130; µA
